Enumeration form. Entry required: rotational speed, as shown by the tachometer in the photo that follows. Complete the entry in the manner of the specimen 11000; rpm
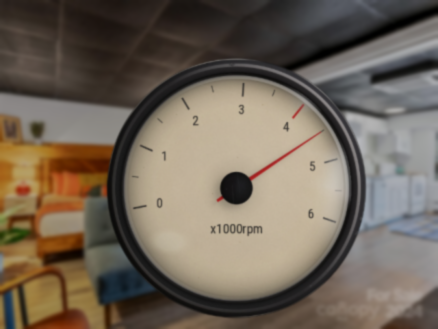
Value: 4500; rpm
